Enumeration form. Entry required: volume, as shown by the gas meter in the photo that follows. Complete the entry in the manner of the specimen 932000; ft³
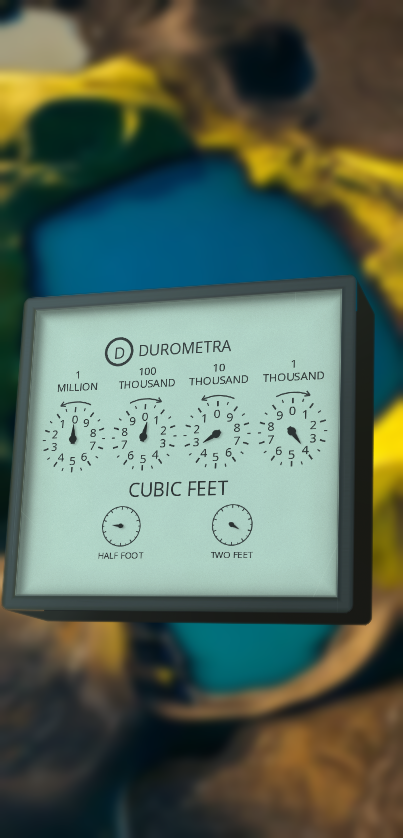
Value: 3400; ft³
